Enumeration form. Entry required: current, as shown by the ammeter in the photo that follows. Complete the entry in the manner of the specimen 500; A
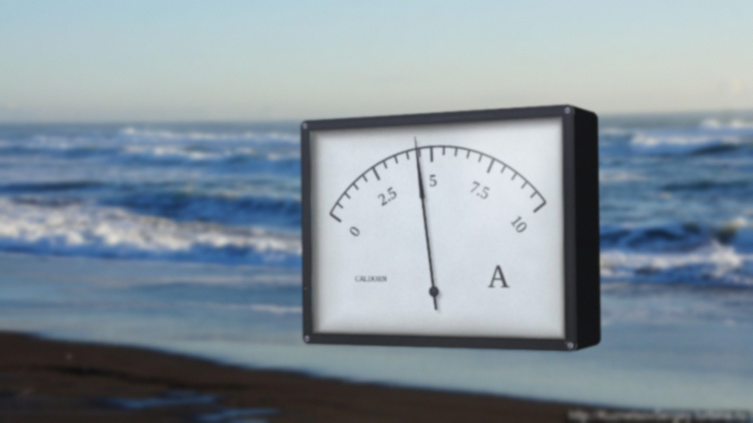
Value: 4.5; A
